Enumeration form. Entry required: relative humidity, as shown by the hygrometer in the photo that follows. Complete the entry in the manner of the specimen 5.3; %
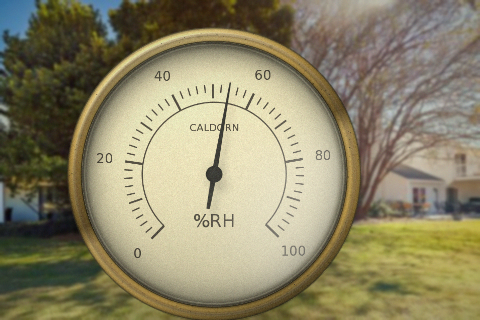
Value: 54; %
